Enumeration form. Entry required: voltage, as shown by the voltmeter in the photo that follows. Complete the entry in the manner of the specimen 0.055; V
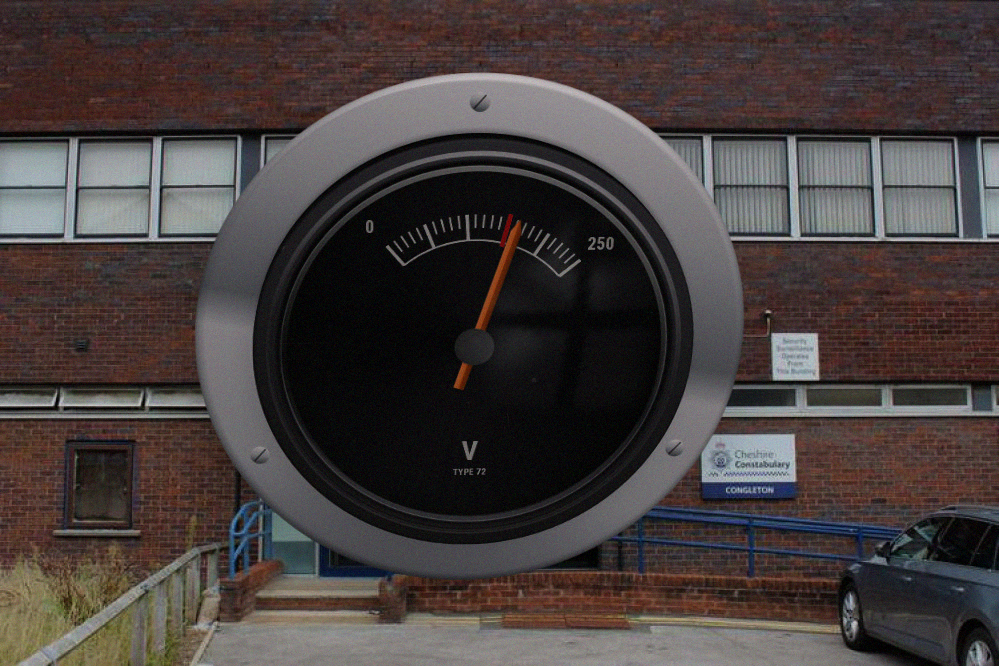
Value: 160; V
